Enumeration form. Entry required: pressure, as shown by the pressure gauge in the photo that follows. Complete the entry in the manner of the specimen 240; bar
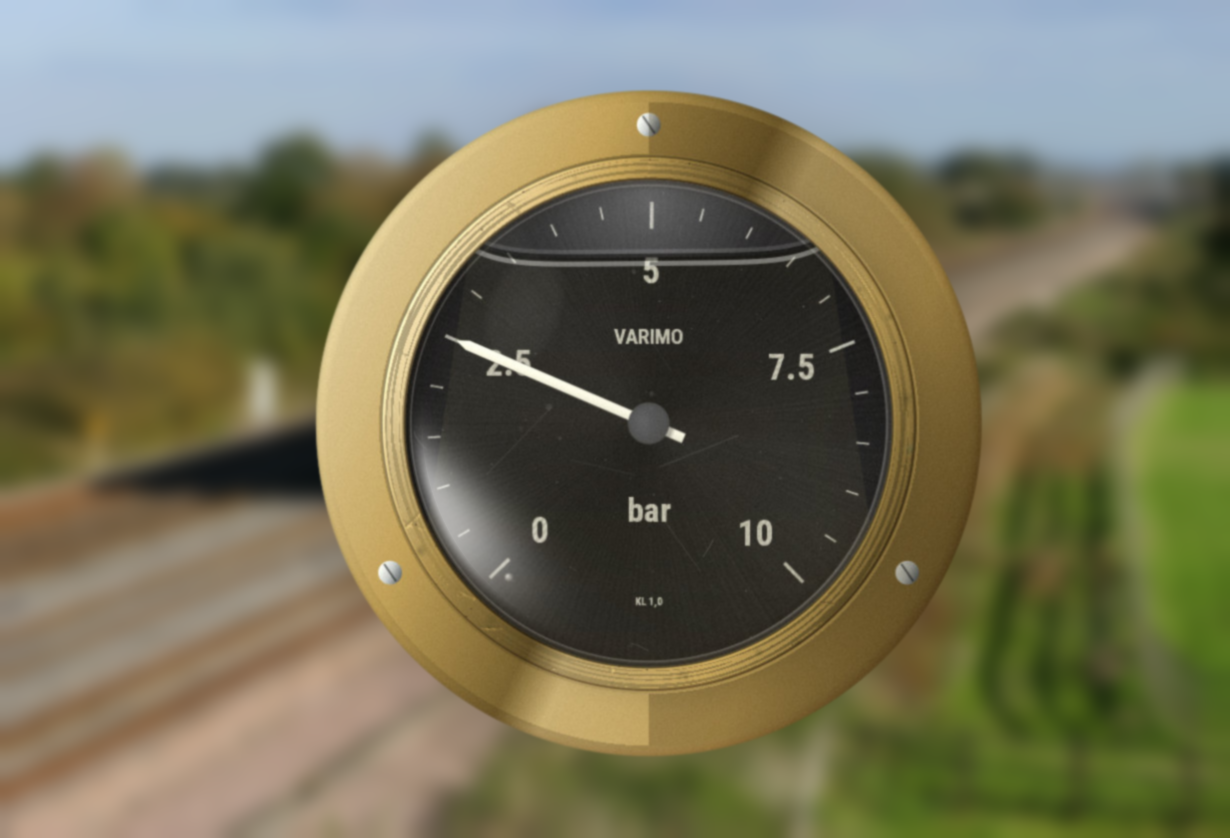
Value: 2.5; bar
